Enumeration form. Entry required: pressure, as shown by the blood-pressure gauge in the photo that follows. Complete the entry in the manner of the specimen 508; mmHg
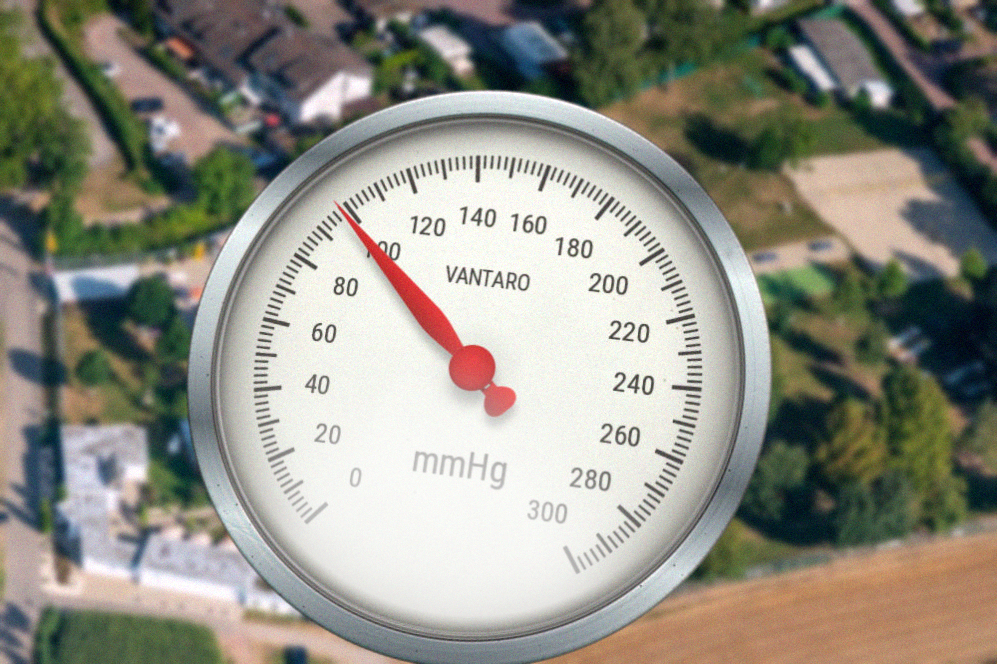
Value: 98; mmHg
